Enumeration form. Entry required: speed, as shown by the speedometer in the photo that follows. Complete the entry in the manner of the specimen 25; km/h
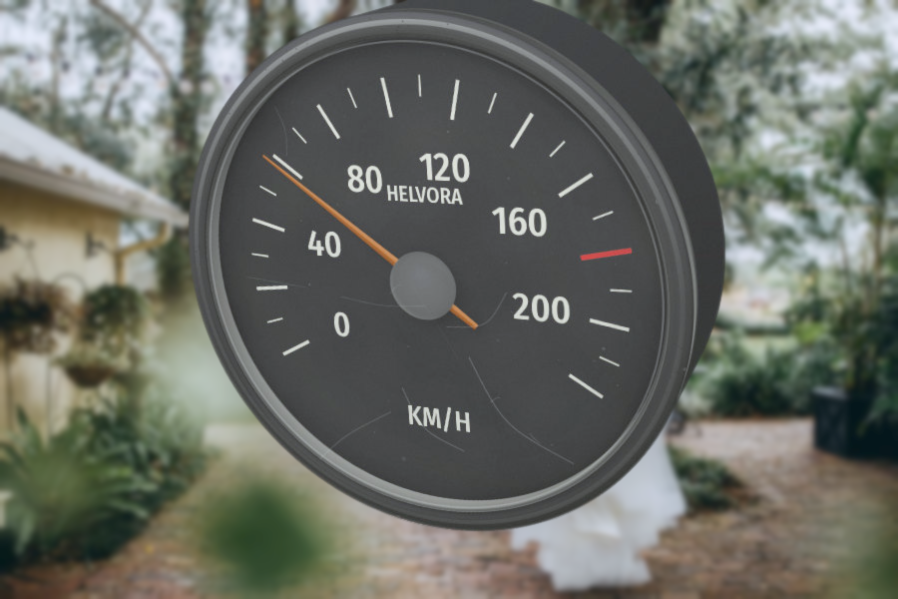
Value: 60; km/h
